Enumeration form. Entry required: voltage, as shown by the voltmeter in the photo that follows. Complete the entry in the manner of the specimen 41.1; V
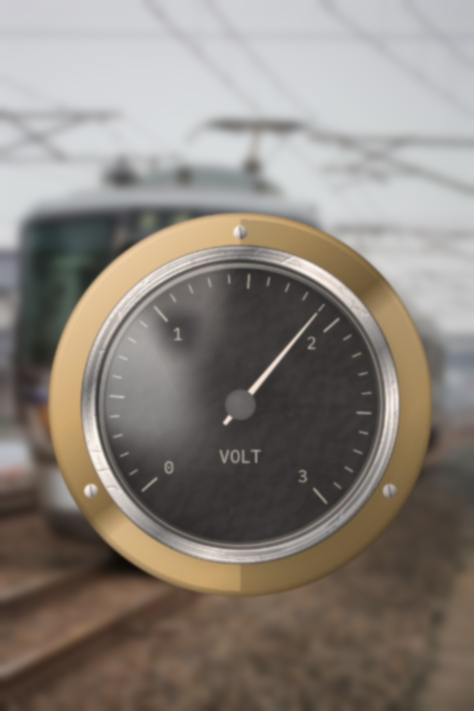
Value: 1.9; V
